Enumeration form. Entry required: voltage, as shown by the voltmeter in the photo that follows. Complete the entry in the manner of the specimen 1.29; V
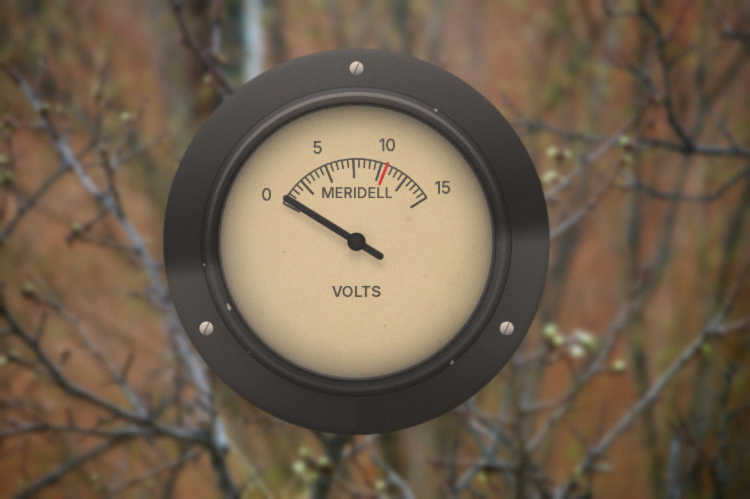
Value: 0.5; V
